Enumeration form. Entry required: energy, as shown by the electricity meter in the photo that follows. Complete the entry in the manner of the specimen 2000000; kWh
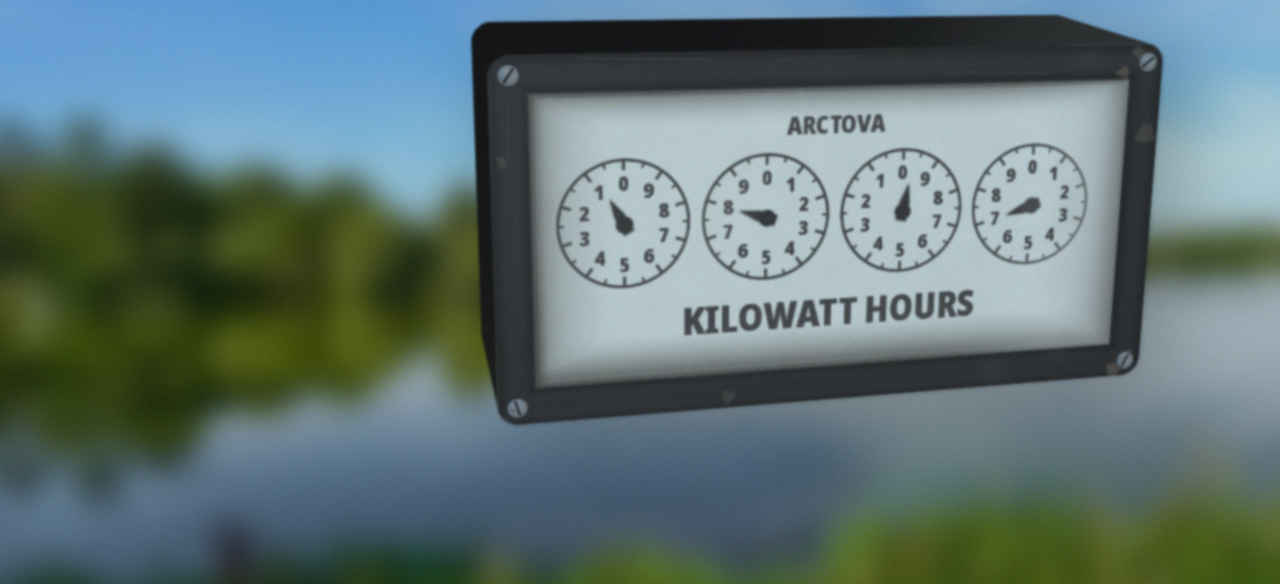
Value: 797; kWh
